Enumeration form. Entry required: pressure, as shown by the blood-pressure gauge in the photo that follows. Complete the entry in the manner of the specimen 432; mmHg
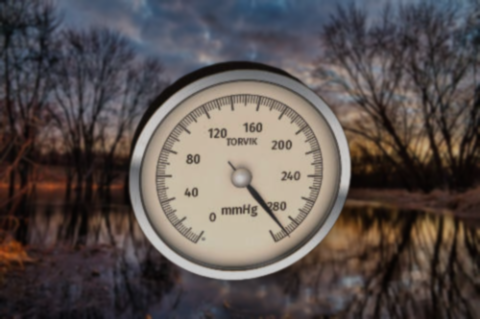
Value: 290; mmHg
